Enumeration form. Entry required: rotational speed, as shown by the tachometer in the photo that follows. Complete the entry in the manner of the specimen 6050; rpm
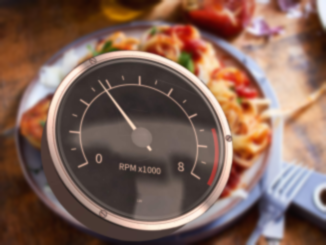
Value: 2750; rpm
